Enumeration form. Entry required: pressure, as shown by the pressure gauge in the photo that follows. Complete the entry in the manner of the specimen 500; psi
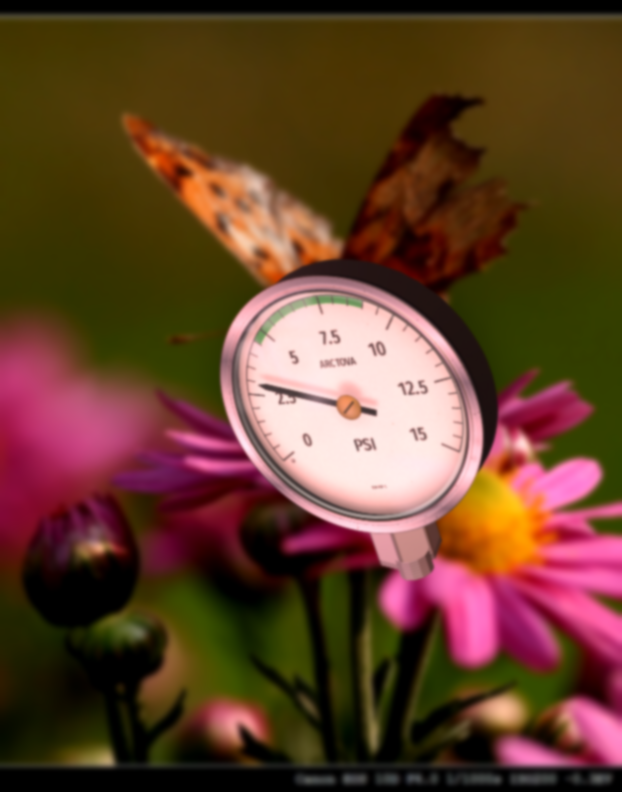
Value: 3; psi
